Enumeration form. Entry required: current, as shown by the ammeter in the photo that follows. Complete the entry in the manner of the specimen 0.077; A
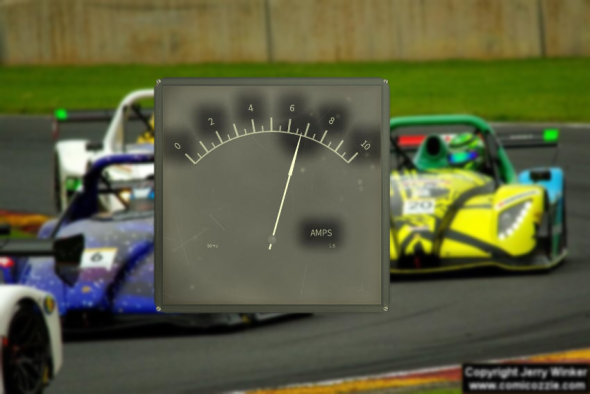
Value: 6.75; A
